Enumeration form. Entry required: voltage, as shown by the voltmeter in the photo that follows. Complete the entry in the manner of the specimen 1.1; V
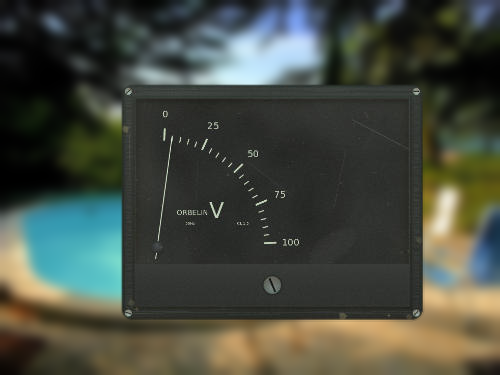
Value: 5; V
